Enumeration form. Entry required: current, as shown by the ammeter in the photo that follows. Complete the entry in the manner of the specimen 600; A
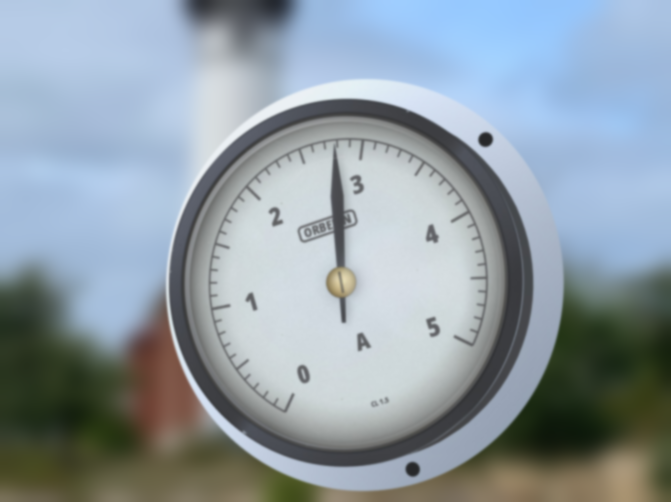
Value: 2.8; A
